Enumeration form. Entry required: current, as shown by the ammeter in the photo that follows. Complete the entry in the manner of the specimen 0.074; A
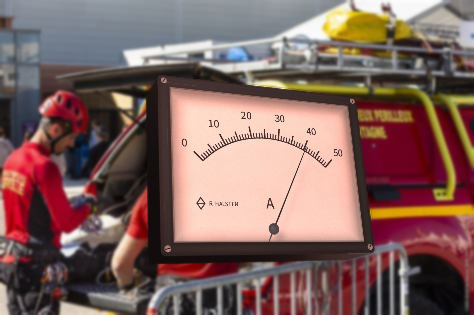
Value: 40; A
